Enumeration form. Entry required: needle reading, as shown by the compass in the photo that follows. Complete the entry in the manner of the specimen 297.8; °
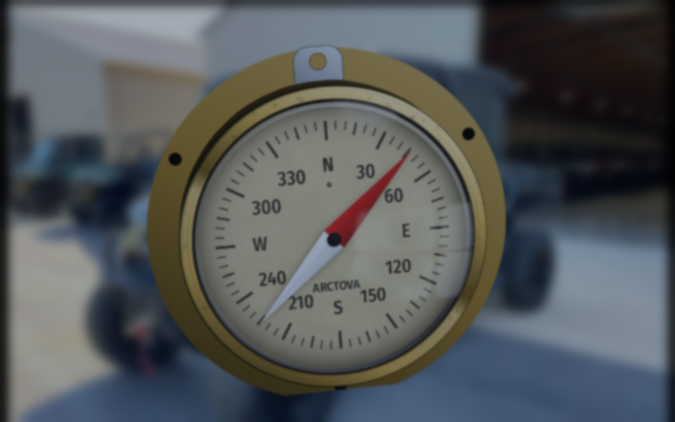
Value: 45; °
